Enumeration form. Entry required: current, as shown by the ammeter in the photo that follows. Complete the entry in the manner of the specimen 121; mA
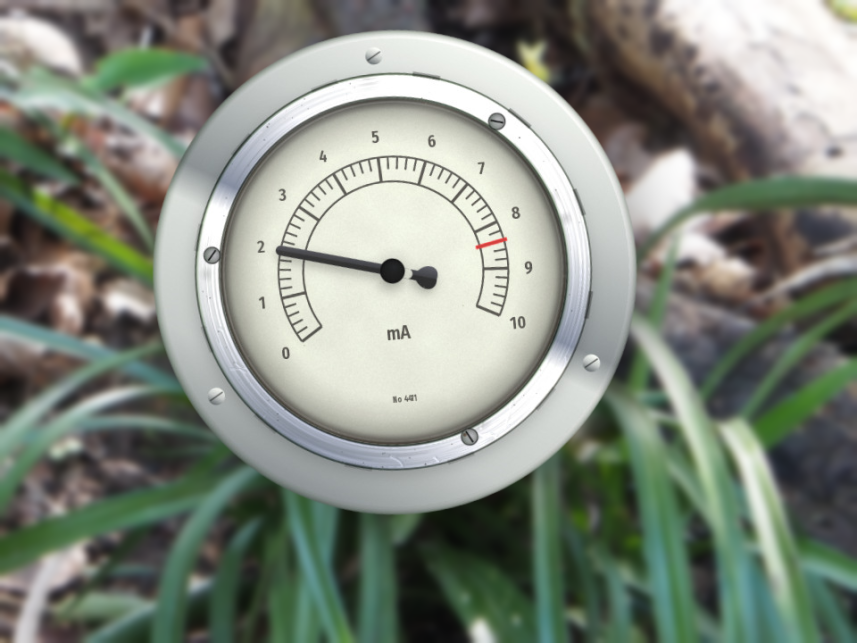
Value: 2; mA
